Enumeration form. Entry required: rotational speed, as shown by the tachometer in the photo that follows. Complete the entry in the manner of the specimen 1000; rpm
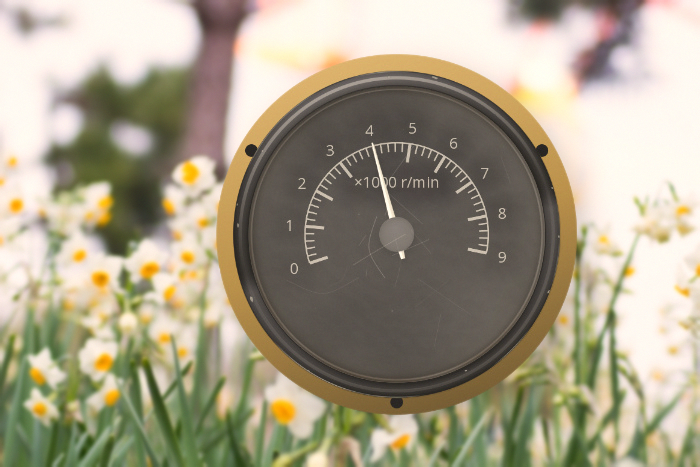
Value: 4000; rpm
